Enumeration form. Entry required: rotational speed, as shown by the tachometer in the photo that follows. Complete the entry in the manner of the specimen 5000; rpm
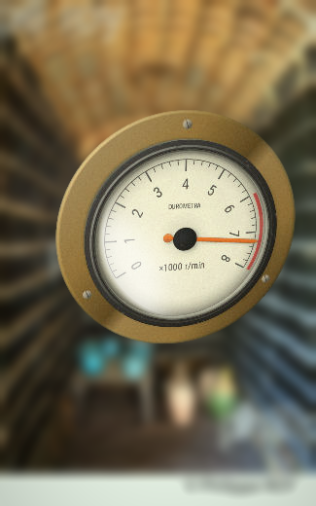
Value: 7200; rpm
